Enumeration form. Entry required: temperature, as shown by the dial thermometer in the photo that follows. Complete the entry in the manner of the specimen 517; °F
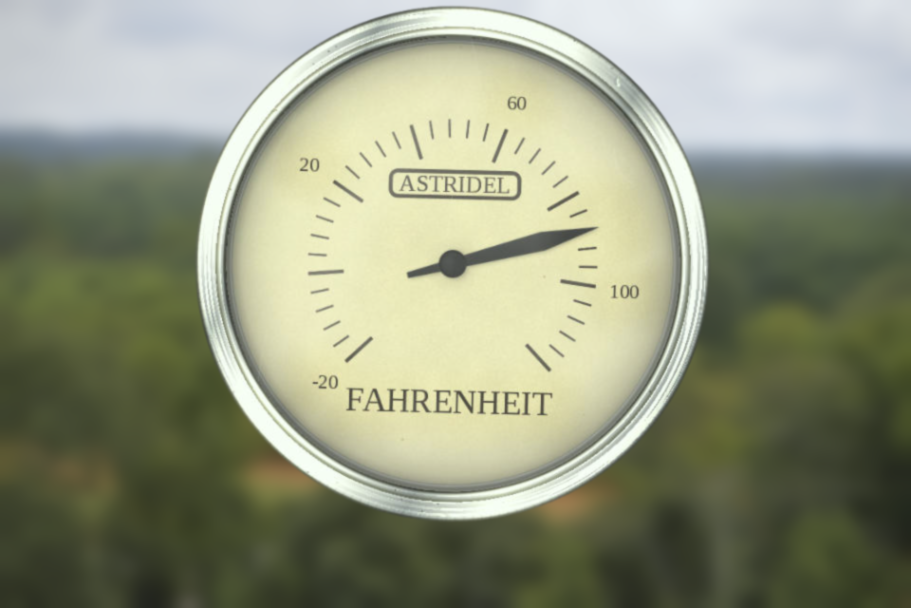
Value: 88; °F
